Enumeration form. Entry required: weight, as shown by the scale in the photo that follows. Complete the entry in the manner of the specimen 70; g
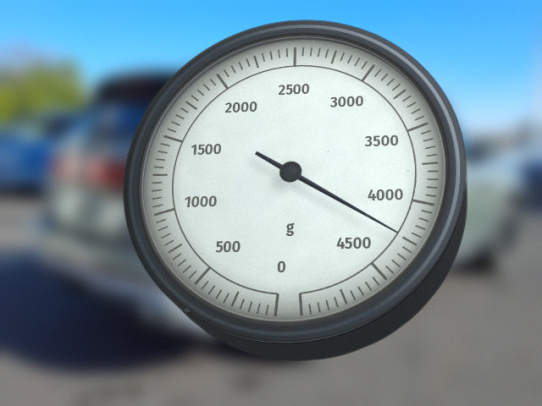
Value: 4250; g
